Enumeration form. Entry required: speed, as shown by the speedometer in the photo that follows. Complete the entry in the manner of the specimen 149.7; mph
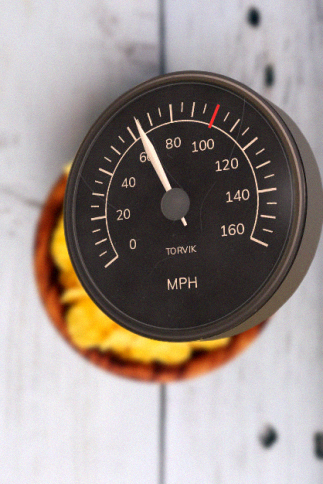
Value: 65; mph
